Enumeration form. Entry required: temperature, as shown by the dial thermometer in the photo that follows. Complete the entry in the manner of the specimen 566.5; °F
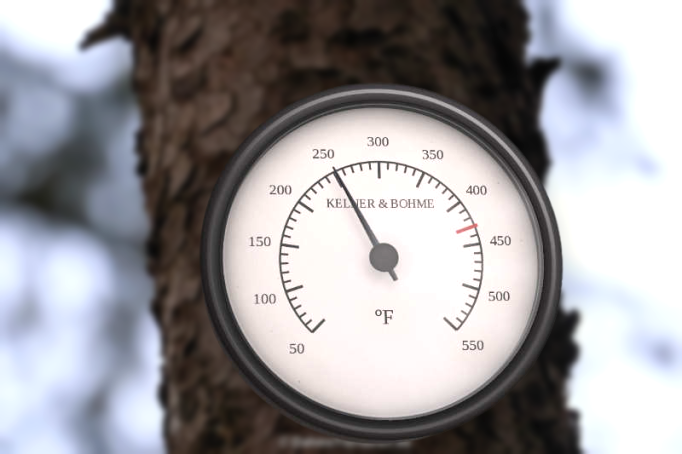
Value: 250; °F
